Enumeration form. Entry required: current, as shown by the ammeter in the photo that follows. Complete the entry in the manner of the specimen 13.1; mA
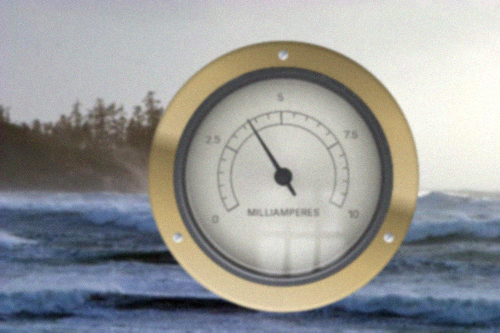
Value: 3.75; mA
